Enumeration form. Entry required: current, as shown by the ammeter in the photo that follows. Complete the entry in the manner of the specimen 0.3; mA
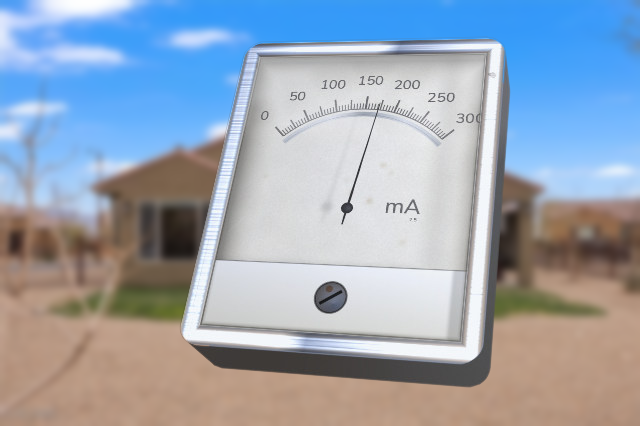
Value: 175; mA
